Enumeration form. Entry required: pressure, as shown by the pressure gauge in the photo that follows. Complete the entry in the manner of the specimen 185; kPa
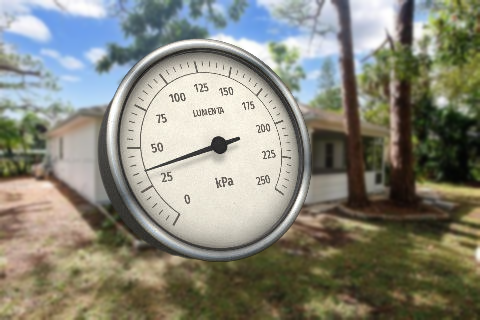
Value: 35; kPa
